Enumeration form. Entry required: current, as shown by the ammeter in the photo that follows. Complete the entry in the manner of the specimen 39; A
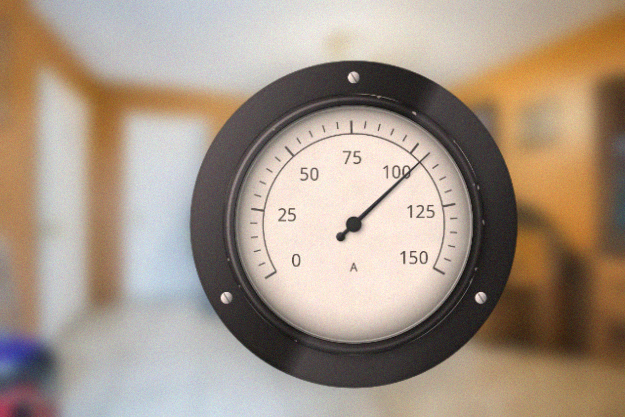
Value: 105; A
